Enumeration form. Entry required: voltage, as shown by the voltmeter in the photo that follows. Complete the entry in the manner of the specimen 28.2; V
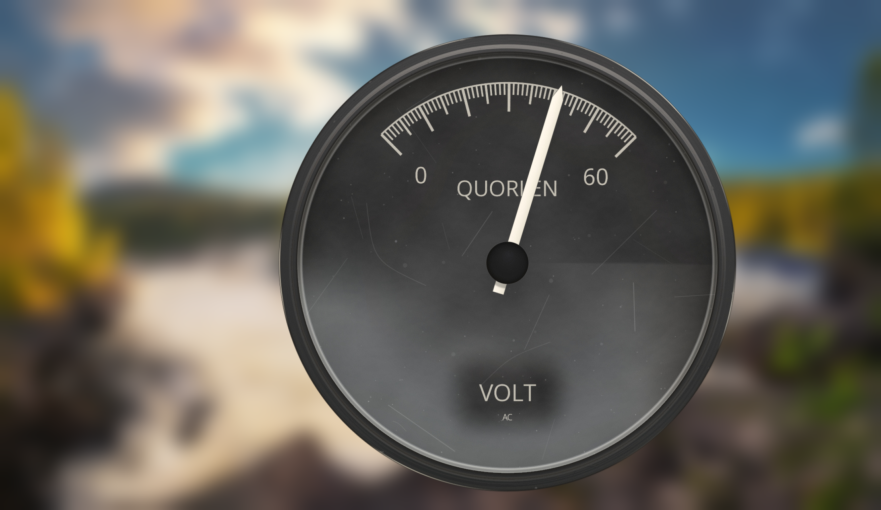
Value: 41; V
